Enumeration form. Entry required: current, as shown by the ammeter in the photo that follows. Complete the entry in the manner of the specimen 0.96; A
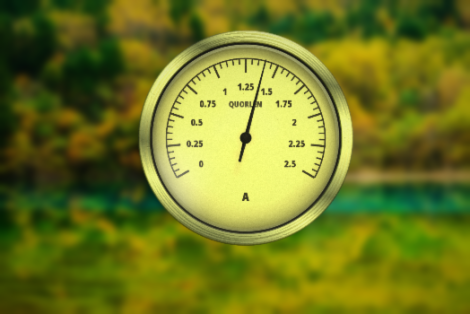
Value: 1.4; A
